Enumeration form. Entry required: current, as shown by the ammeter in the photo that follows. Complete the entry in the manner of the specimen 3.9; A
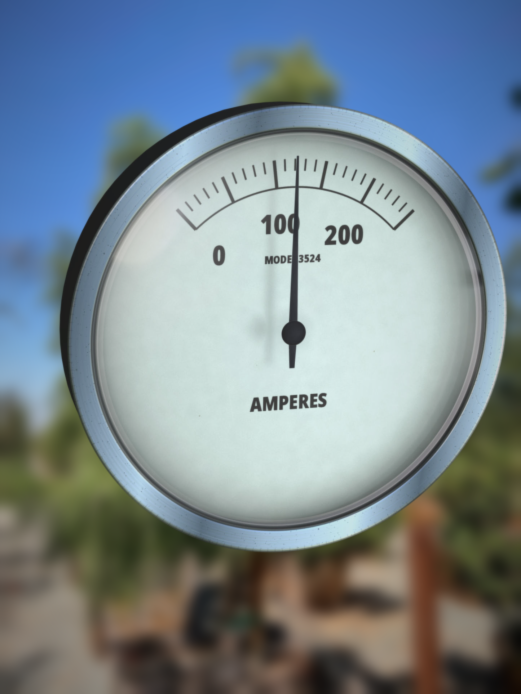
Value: 120; A
